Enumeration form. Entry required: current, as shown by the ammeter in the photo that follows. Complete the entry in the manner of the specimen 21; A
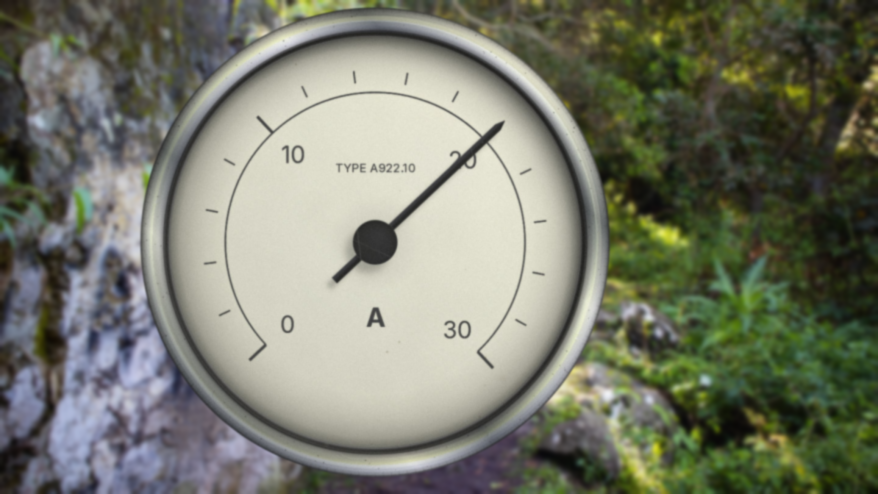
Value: 20; A
